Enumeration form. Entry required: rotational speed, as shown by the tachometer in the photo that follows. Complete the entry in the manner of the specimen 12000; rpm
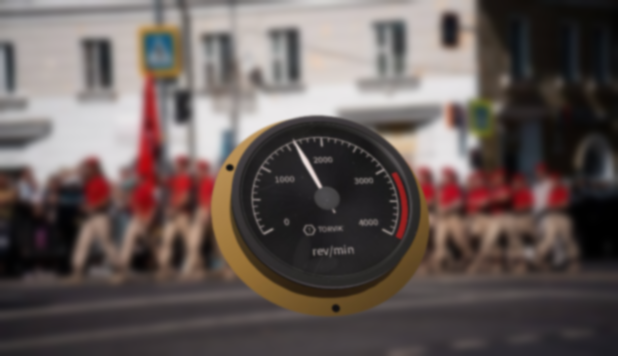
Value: 1600; rpm
